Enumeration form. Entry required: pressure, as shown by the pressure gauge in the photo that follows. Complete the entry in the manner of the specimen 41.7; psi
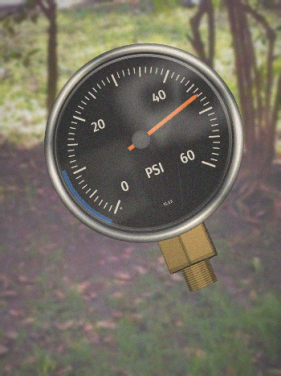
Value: 47; psi
